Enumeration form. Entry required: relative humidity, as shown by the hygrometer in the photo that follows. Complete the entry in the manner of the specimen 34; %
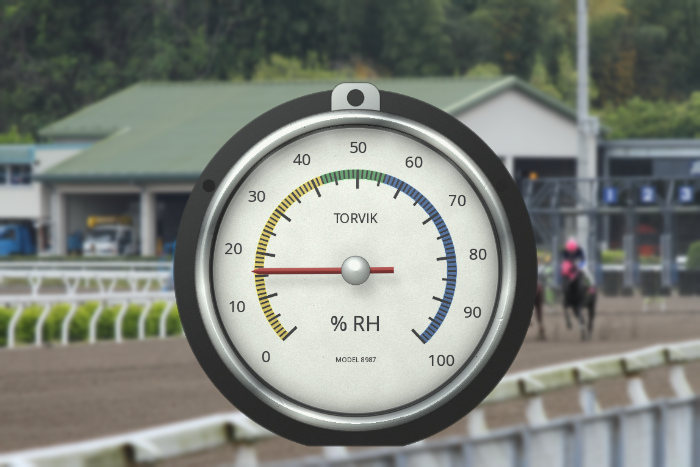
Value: 16; %
